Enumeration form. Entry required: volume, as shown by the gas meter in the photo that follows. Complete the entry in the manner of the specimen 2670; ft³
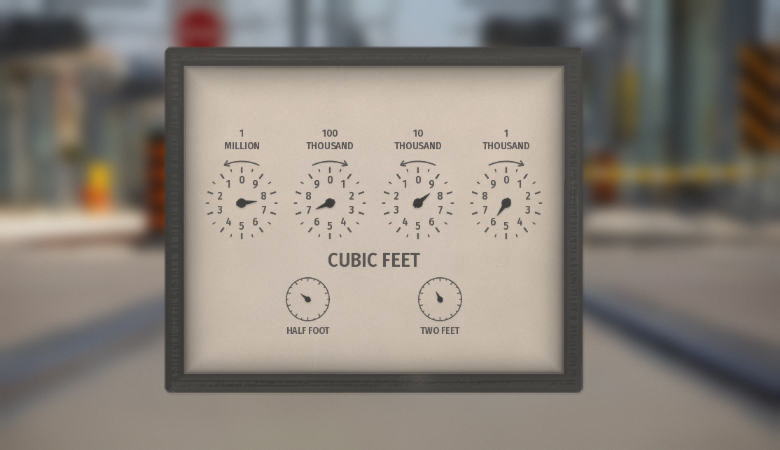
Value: 768600; ft³
